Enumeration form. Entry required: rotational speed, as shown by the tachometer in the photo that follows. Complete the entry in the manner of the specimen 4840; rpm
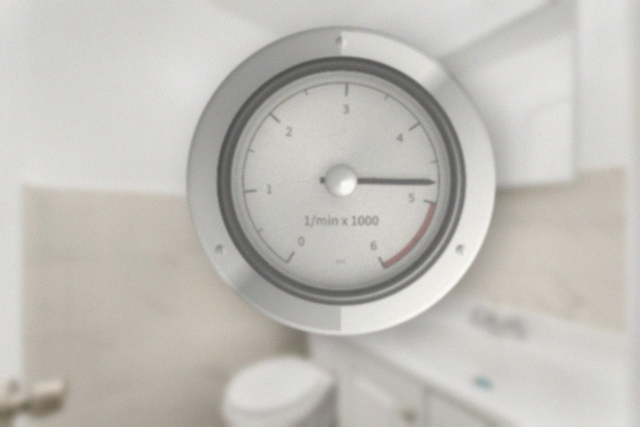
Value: 4750; rpm
